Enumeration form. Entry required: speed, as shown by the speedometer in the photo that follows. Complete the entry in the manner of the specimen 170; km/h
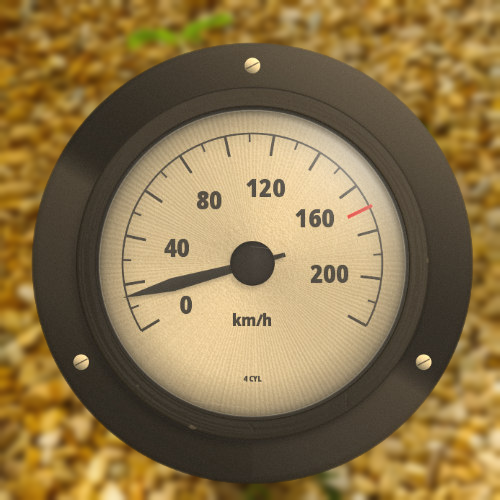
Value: 15; km/h
